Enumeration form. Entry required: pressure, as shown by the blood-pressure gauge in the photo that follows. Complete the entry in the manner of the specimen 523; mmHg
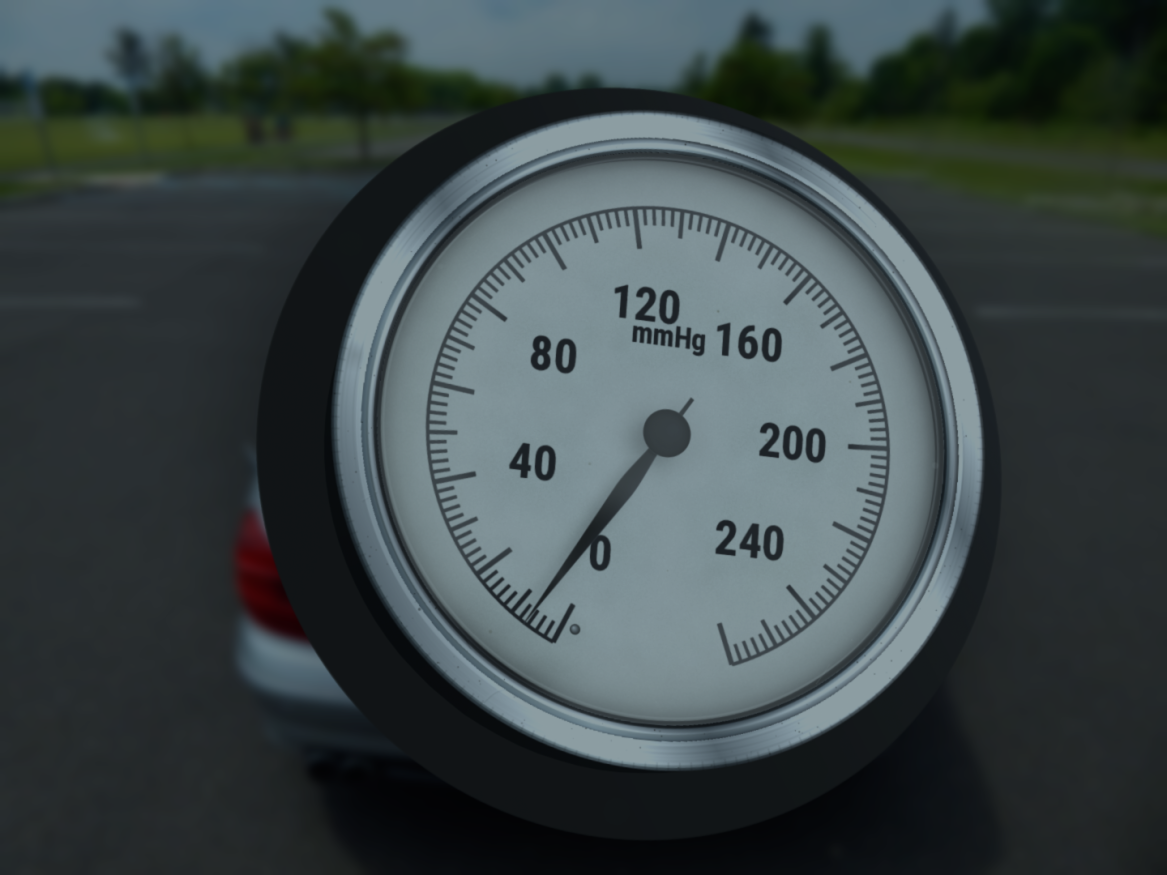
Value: 7; mmHg
